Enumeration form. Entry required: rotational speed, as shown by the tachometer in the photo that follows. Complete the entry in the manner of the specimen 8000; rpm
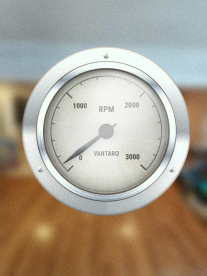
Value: 100; rpm
